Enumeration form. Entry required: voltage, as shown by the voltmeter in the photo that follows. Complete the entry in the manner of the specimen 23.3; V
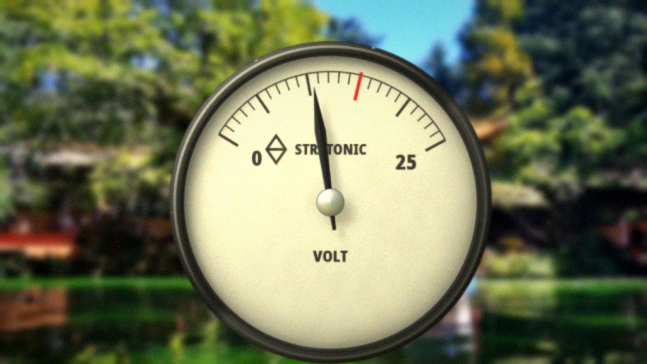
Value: 10.5; V
